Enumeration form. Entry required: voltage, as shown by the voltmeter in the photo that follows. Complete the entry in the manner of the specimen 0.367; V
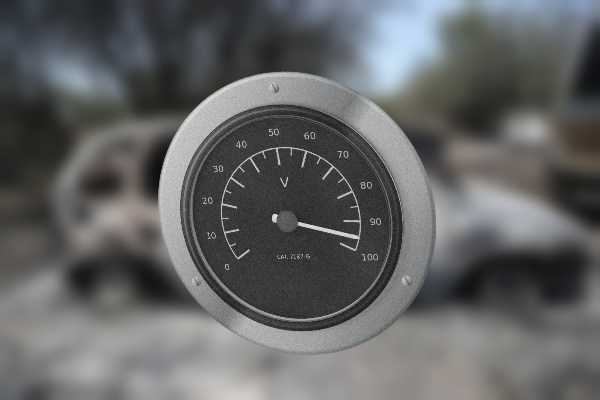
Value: 95; V
